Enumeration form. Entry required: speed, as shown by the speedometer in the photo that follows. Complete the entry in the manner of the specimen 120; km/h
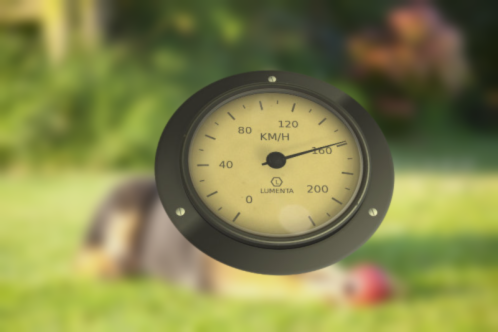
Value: 160; km/h
